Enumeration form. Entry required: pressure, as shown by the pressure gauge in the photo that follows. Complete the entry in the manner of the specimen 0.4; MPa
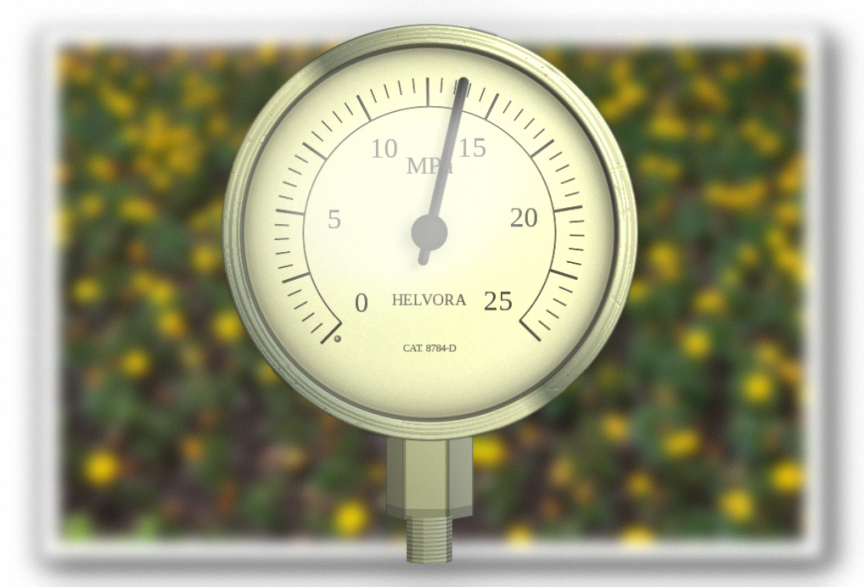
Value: 13.75; MPa
